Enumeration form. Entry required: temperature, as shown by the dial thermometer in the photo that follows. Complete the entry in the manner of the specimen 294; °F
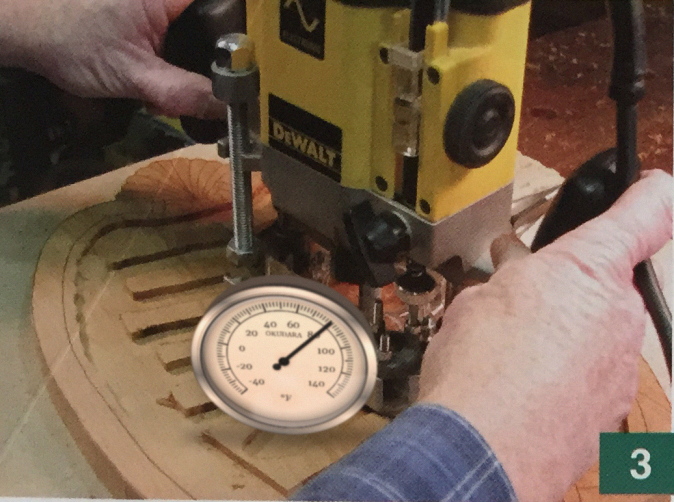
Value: 80; °F
